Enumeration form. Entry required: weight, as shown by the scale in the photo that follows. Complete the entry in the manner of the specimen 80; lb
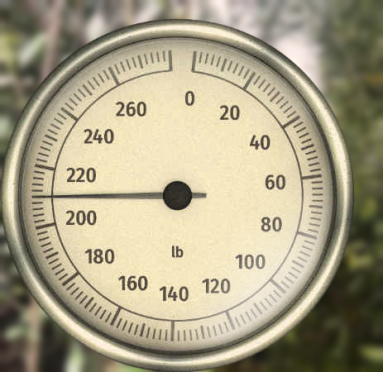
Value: 210; lb
